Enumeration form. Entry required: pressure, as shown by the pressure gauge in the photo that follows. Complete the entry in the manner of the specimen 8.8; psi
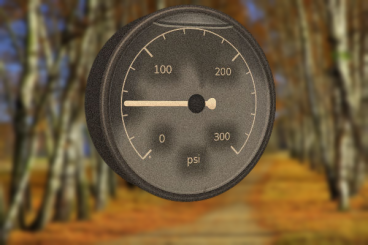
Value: 50; psi
